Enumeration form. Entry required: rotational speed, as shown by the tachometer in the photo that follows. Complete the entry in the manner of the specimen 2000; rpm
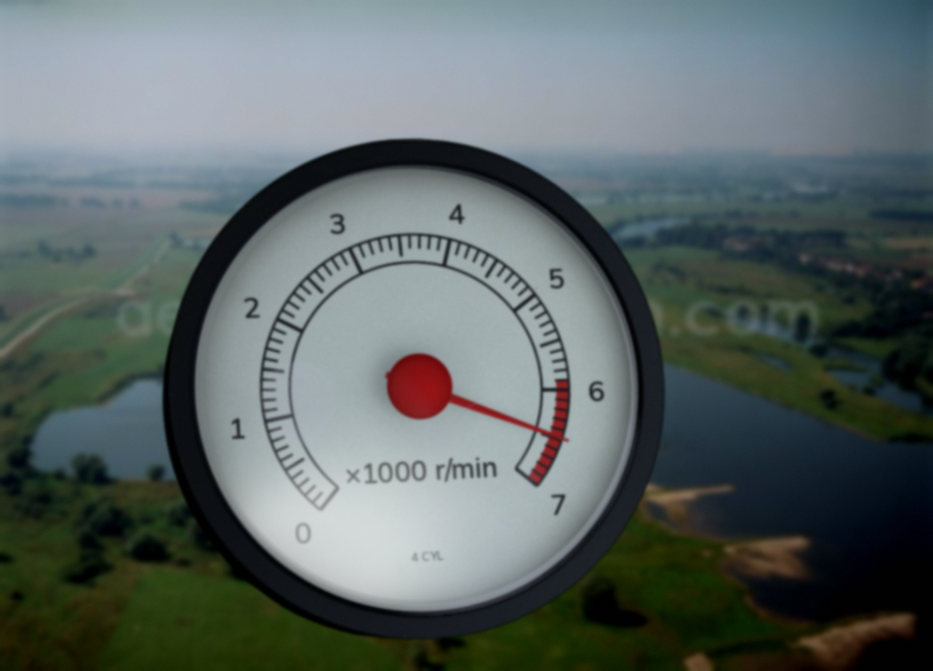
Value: 6500; rpm
